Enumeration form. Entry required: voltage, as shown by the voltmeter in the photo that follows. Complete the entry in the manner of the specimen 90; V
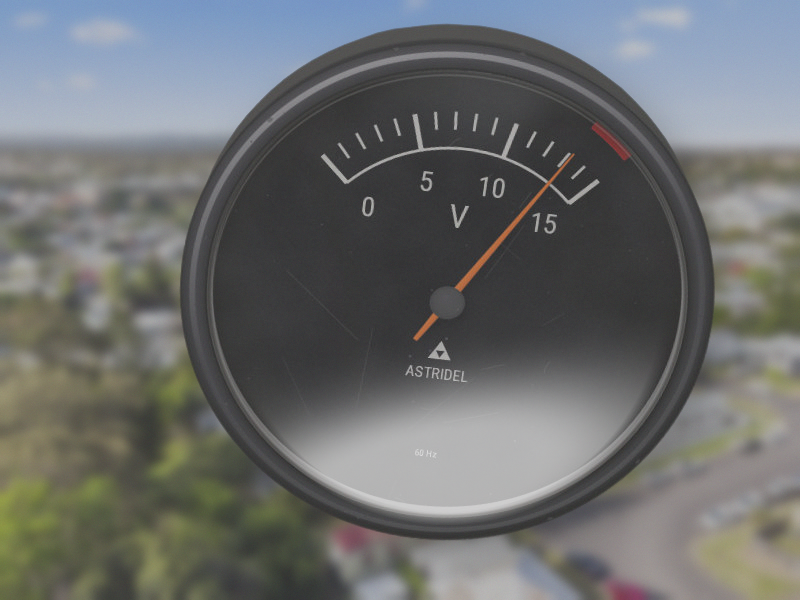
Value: 13; V
